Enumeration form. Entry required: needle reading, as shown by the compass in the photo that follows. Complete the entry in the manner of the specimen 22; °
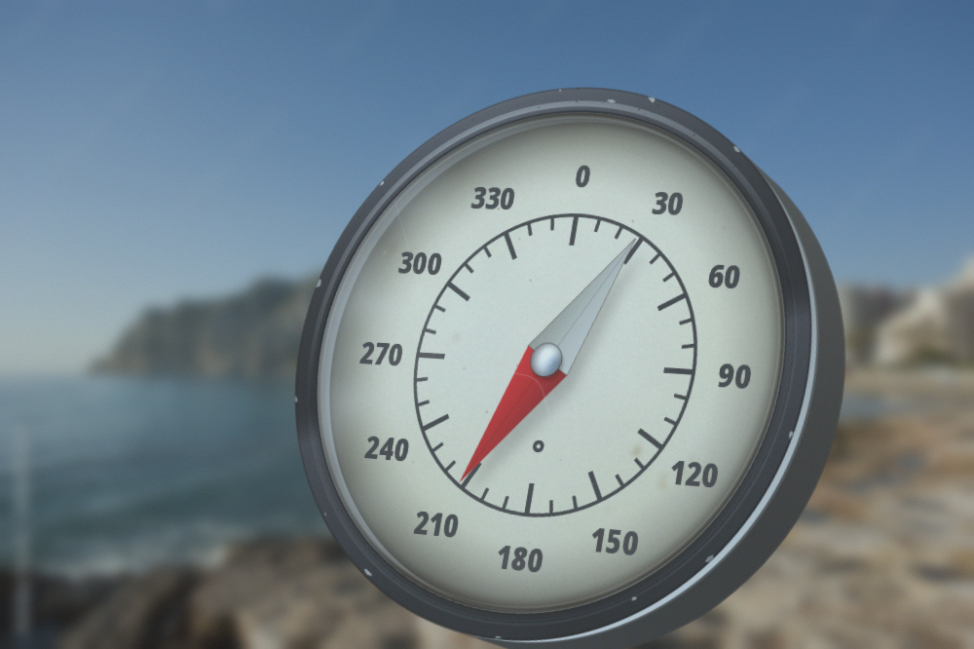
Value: 210; °
